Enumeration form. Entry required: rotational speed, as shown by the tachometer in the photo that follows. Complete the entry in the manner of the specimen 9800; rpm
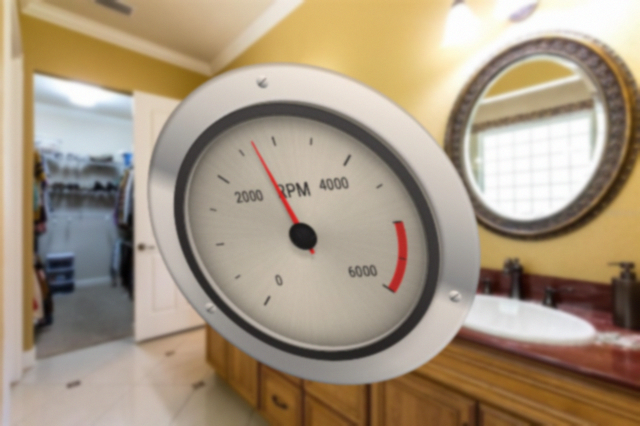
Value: 2750; rpm
